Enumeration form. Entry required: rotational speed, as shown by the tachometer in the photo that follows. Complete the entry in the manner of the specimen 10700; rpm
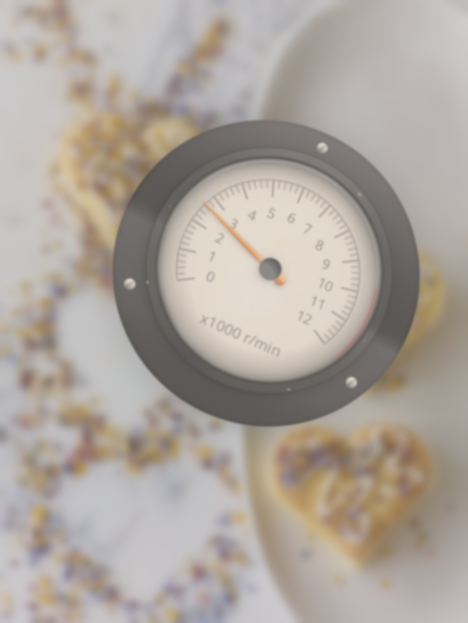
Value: 2600; rpm
